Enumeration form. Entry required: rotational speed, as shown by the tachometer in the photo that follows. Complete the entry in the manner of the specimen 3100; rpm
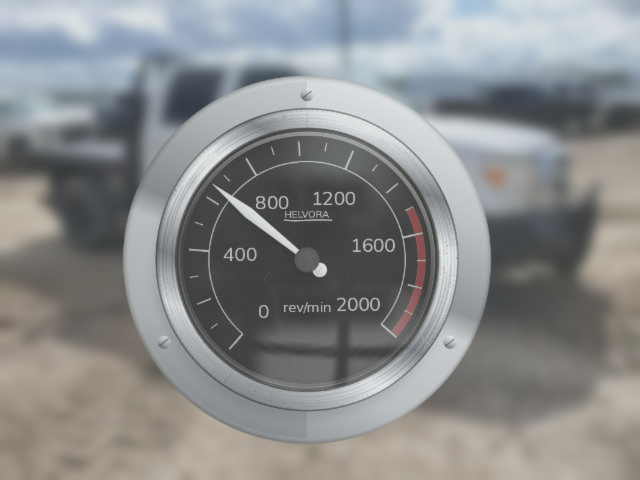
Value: 650; rpm
